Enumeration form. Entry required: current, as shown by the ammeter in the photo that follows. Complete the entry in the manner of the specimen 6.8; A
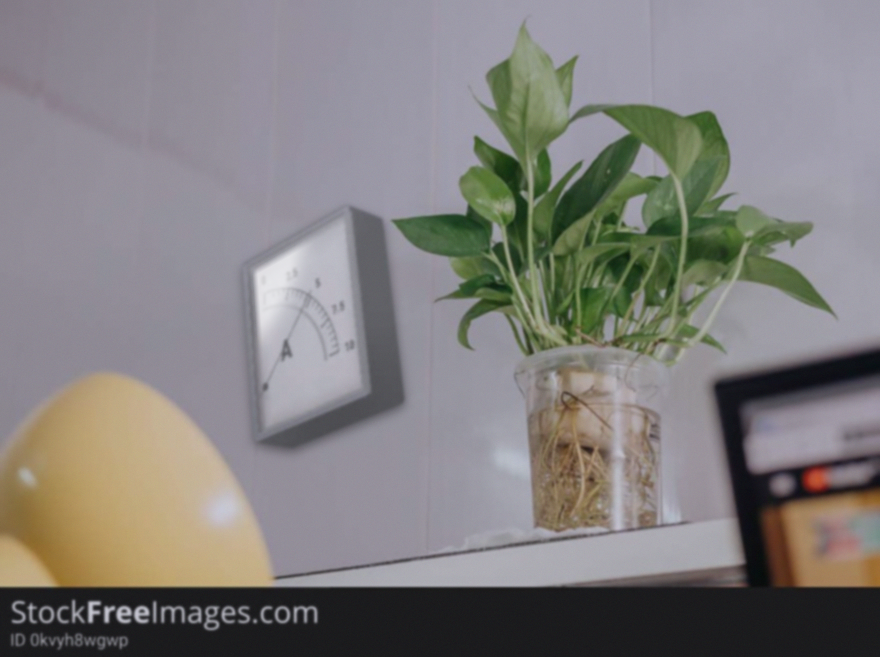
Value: 5; A
